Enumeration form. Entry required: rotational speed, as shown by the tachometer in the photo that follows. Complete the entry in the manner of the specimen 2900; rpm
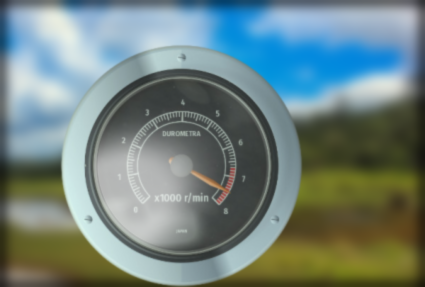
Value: 7500; rpm
